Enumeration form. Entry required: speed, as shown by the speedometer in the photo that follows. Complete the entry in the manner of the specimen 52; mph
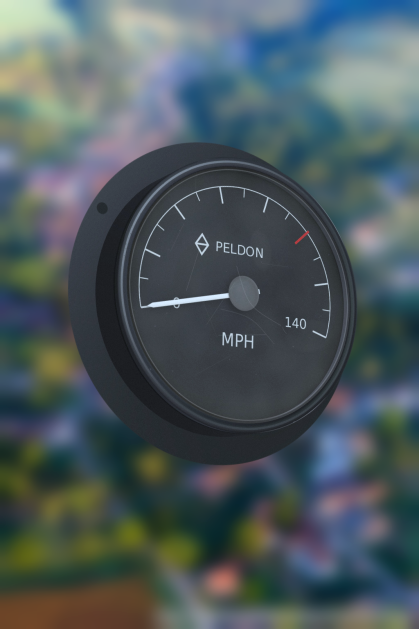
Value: 0; mph
